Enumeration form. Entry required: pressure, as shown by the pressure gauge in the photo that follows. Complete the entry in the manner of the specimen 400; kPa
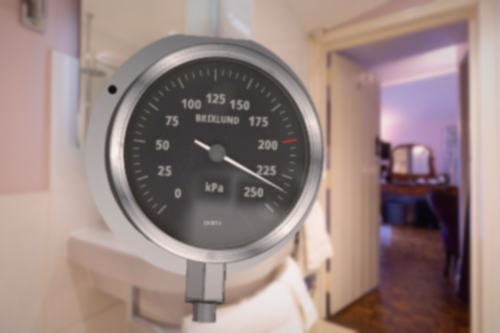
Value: 235; kPa
